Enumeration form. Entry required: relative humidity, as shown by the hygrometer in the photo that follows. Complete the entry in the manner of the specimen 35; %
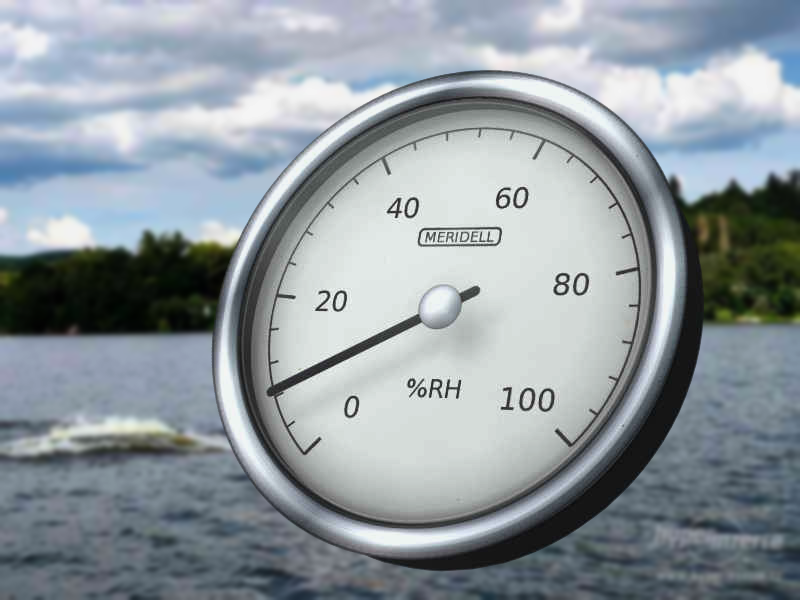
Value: 8; %
